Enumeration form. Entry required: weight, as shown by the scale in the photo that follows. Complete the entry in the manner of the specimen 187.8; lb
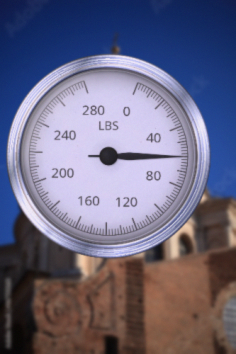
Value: 60; lb
